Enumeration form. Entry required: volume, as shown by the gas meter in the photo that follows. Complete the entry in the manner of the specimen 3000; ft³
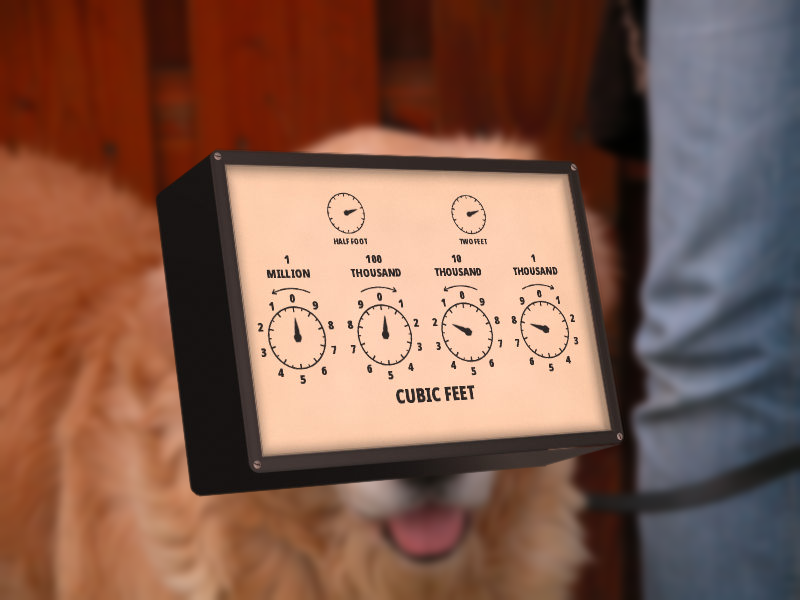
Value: 1800; ft³
